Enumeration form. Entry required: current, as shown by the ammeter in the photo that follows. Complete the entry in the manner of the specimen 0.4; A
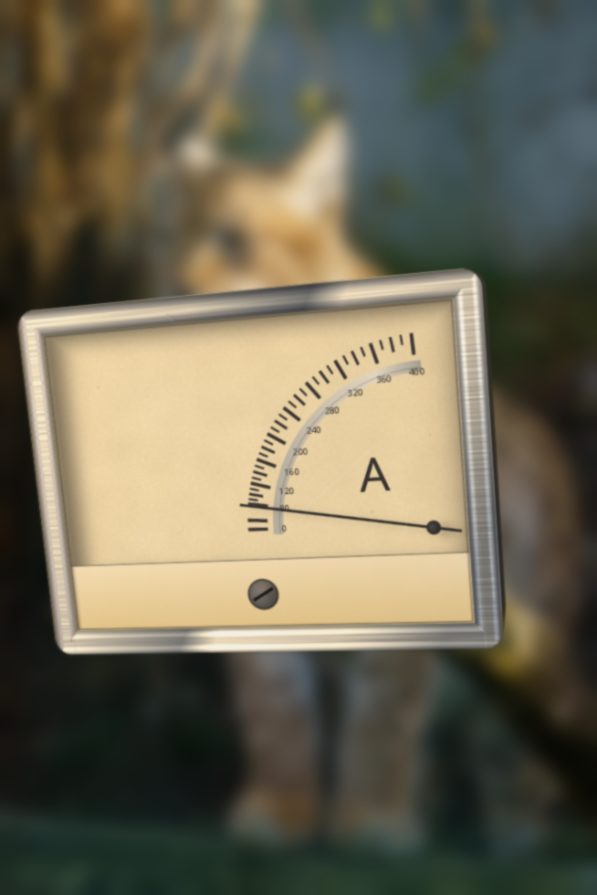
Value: 80; A
